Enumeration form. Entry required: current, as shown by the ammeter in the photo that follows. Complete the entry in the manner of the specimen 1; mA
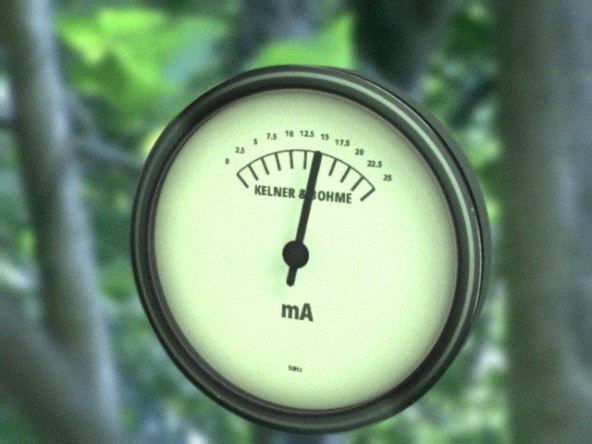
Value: 15; mA
